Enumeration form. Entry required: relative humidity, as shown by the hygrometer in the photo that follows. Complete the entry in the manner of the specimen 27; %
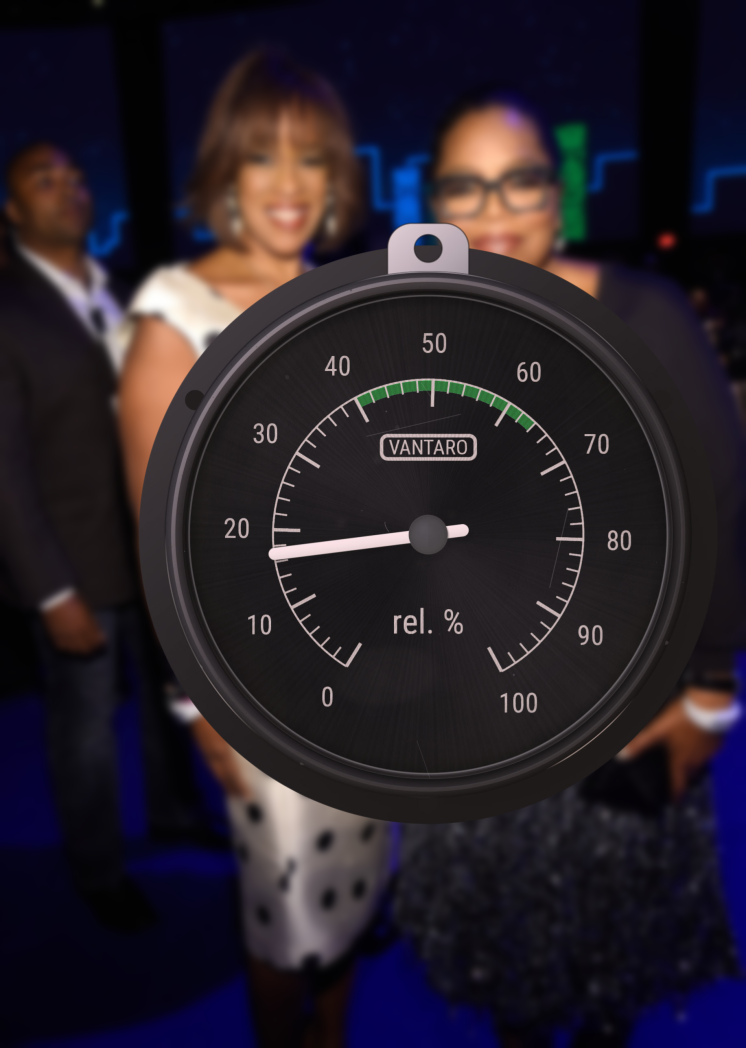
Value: 17; %
